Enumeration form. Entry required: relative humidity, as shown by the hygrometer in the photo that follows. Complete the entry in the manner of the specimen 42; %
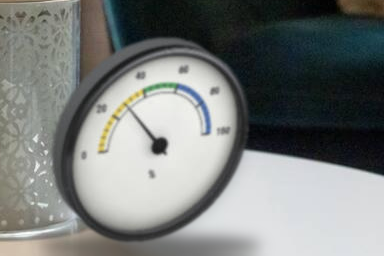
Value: 28; %
